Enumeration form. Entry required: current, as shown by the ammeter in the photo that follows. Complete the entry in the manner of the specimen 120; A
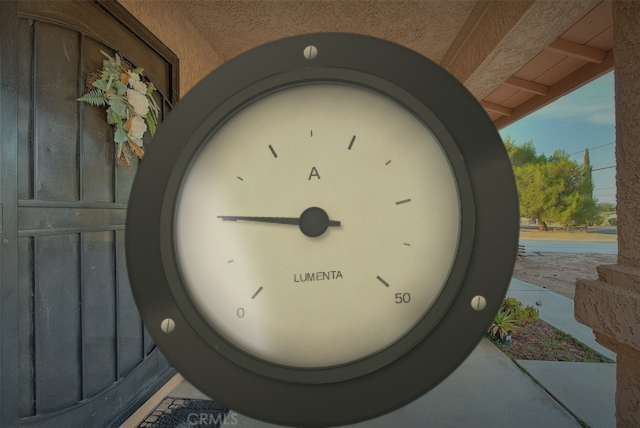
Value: 10; A
